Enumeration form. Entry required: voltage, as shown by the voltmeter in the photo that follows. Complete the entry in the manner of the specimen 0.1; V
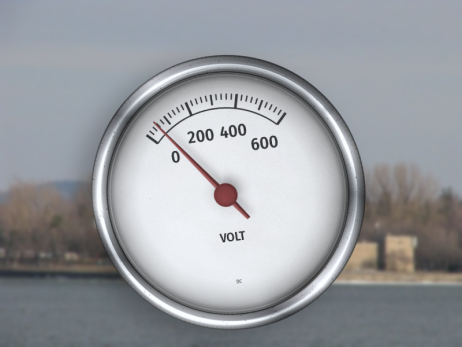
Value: 60; V
